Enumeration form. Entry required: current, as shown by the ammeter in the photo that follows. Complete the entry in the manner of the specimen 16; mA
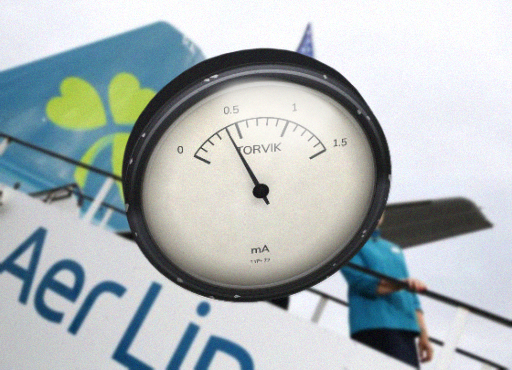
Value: 0.4; mA
